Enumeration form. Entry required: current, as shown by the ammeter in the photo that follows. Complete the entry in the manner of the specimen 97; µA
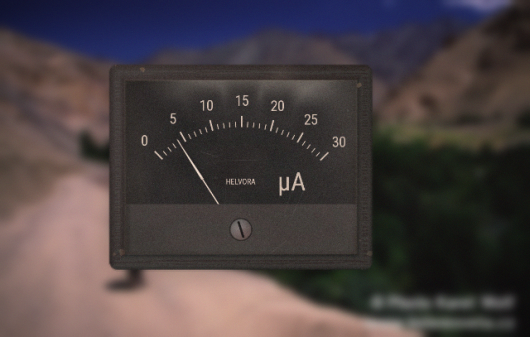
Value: 4; µA
